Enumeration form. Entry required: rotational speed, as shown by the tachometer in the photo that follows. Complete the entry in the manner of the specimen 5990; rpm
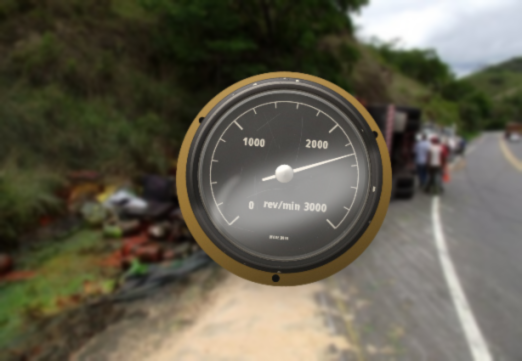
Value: 2300; rpm
